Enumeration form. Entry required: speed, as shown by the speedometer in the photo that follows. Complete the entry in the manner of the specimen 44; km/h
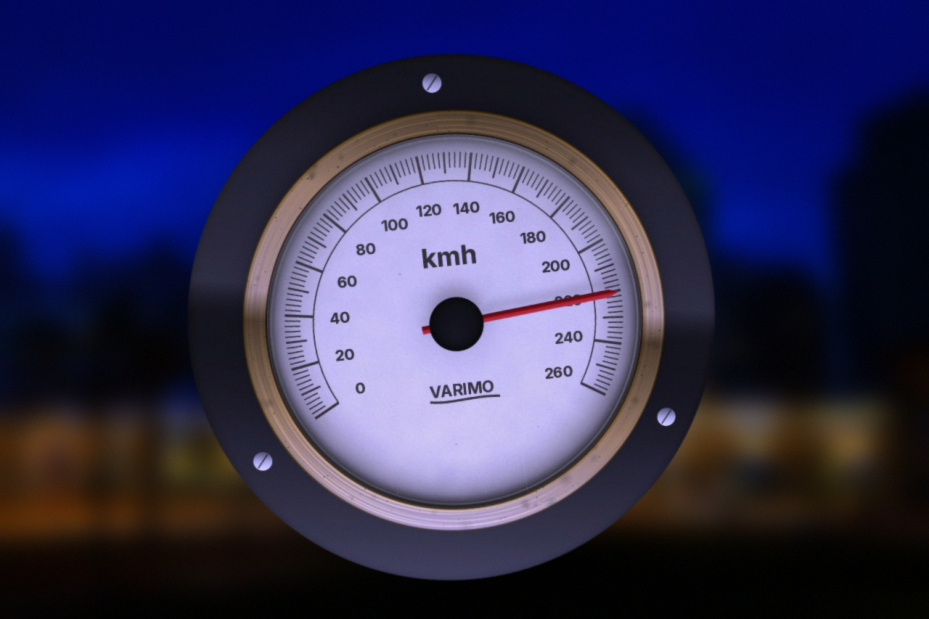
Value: 220; km/h
